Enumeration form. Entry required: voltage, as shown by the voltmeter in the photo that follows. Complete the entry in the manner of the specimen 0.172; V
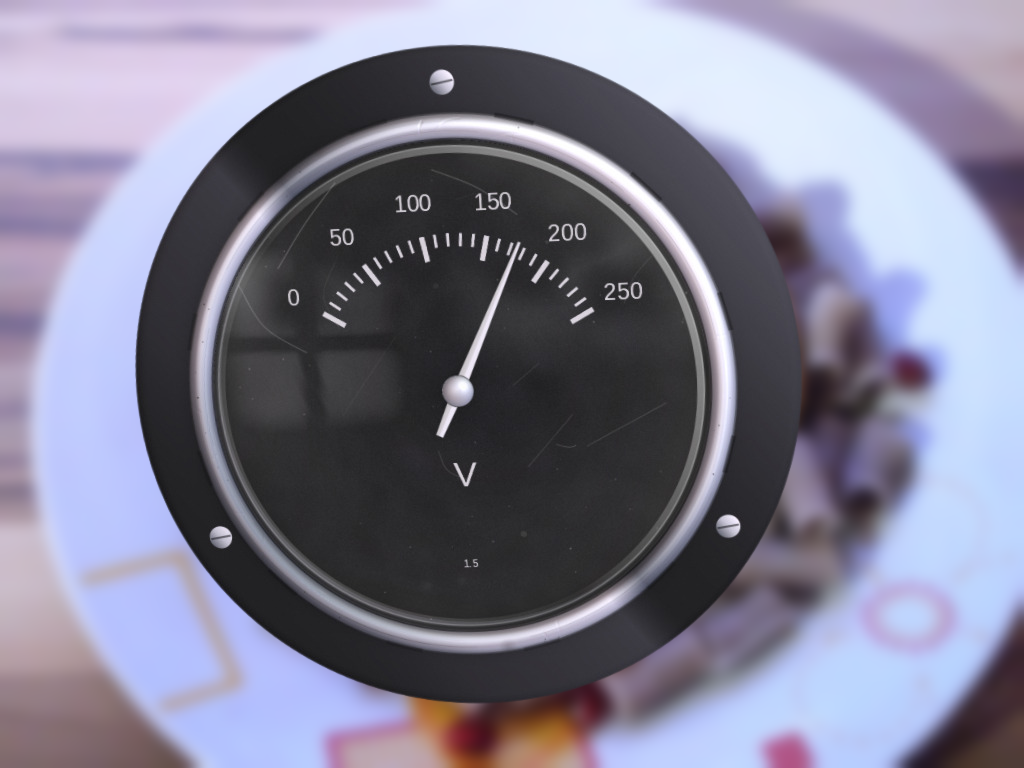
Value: 175; V
